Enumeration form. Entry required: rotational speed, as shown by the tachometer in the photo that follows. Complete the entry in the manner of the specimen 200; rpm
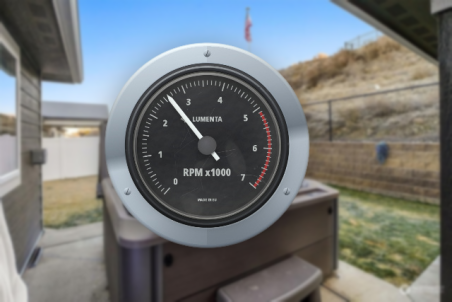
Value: 2600; rpm
